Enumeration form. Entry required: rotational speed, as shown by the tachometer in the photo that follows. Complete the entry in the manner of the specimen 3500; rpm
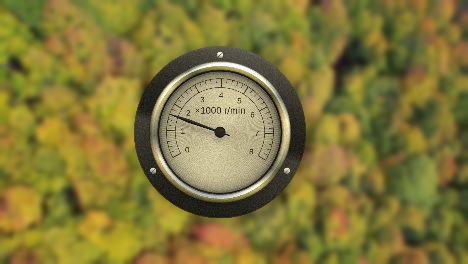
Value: 1600; rpm
